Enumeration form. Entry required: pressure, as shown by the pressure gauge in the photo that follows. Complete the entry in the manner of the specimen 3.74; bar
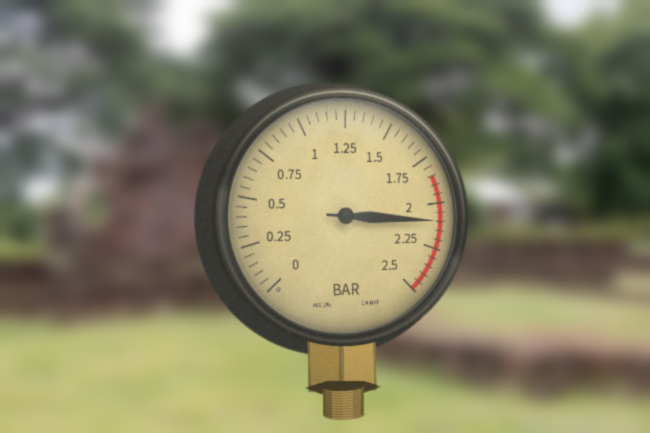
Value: 2.1; bar
